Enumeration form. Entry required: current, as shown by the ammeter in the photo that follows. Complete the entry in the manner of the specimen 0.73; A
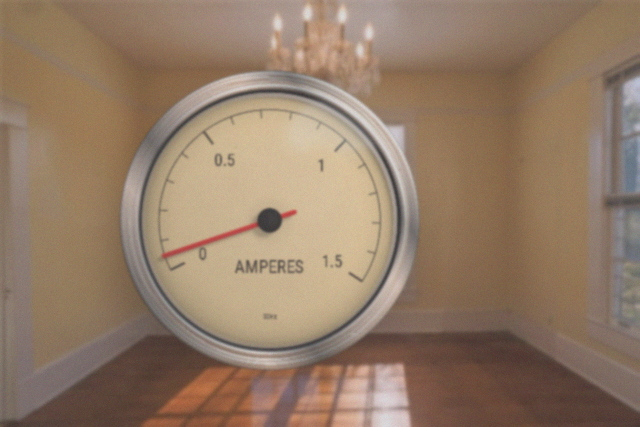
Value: 0.05; A
